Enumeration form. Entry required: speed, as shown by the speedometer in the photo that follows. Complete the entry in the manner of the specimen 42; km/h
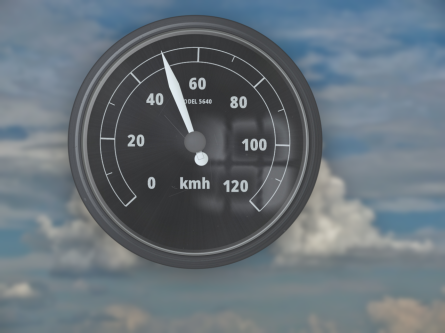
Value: 50; km/h
